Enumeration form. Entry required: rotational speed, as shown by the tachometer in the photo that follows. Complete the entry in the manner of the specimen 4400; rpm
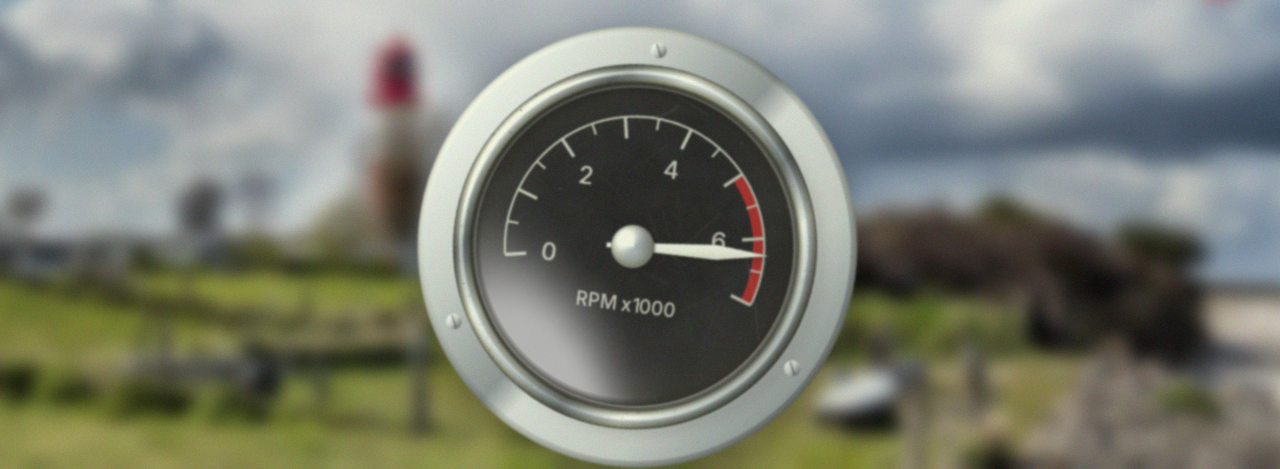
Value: 6250; rpm
